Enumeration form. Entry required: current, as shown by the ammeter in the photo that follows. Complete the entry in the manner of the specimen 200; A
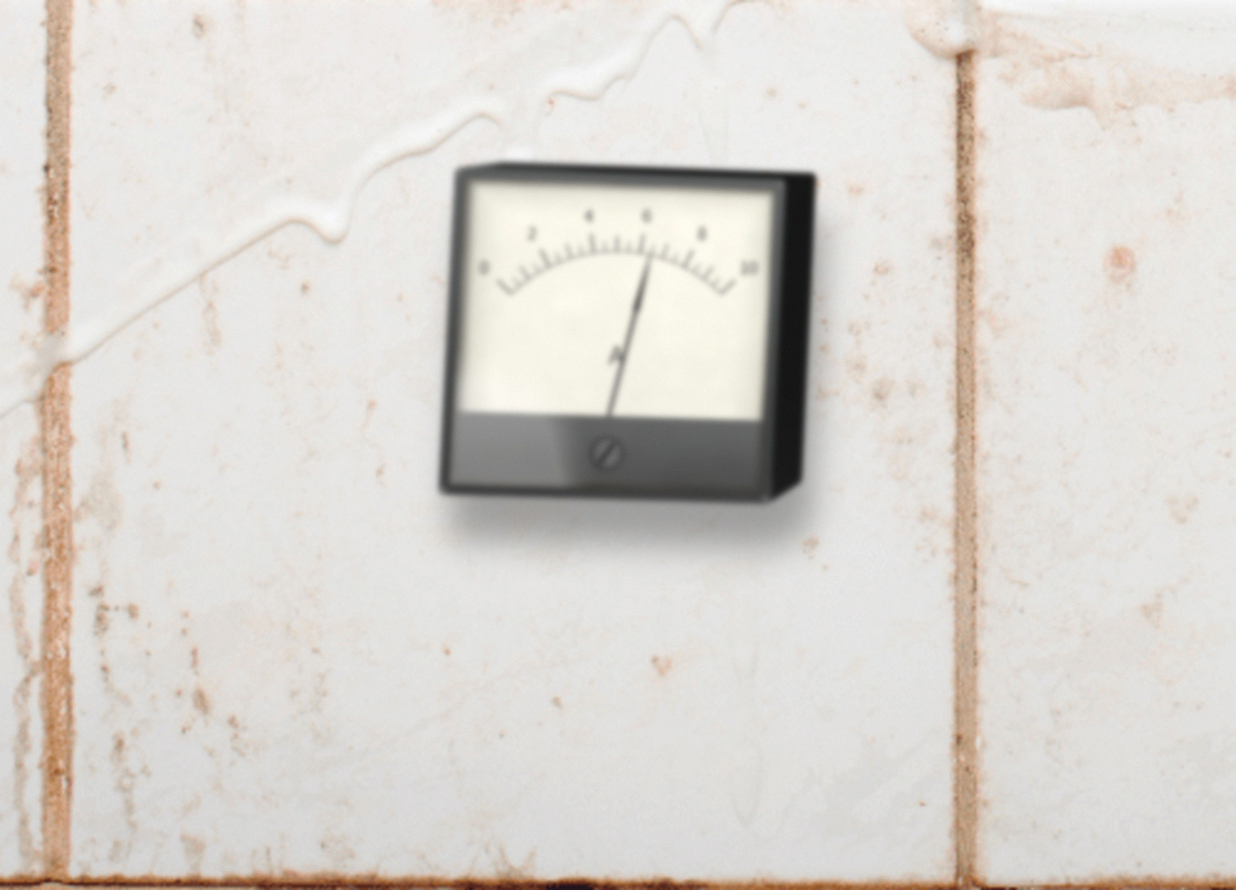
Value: 6.5; A
